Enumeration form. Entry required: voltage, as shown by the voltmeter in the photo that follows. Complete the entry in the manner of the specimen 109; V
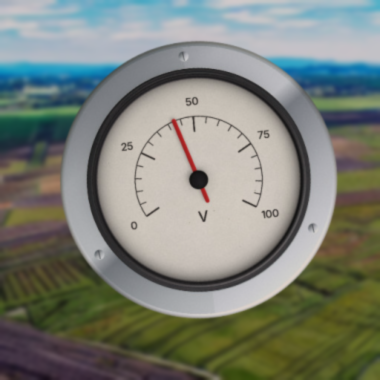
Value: 42.5; V
